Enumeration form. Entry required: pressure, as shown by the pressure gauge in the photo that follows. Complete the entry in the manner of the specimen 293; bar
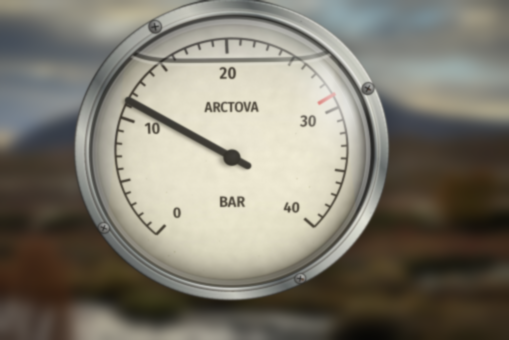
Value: 11.5; bar
